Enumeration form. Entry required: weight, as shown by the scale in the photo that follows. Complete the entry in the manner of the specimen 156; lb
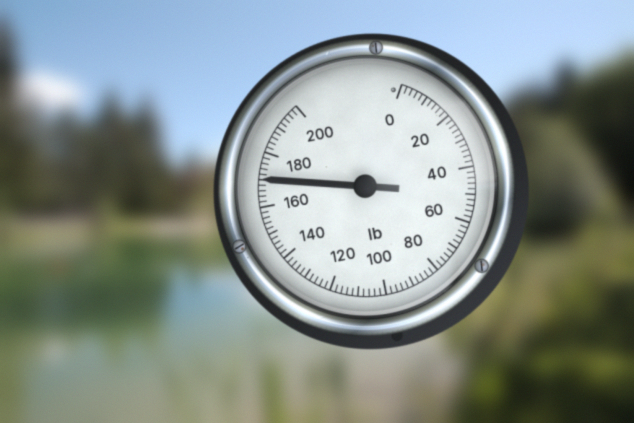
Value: 170; lb
